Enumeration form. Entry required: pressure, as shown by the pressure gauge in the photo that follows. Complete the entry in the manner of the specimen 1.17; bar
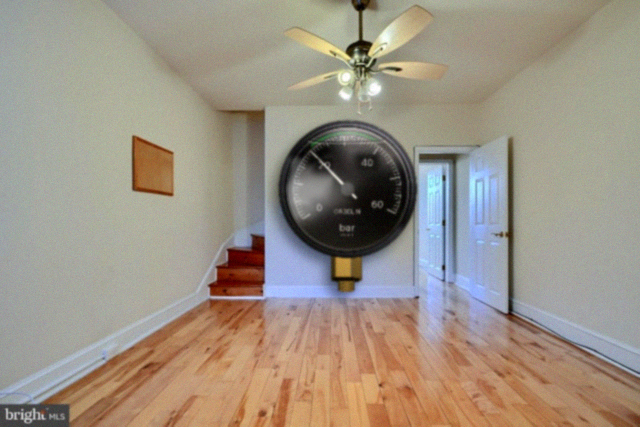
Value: 20; bar
